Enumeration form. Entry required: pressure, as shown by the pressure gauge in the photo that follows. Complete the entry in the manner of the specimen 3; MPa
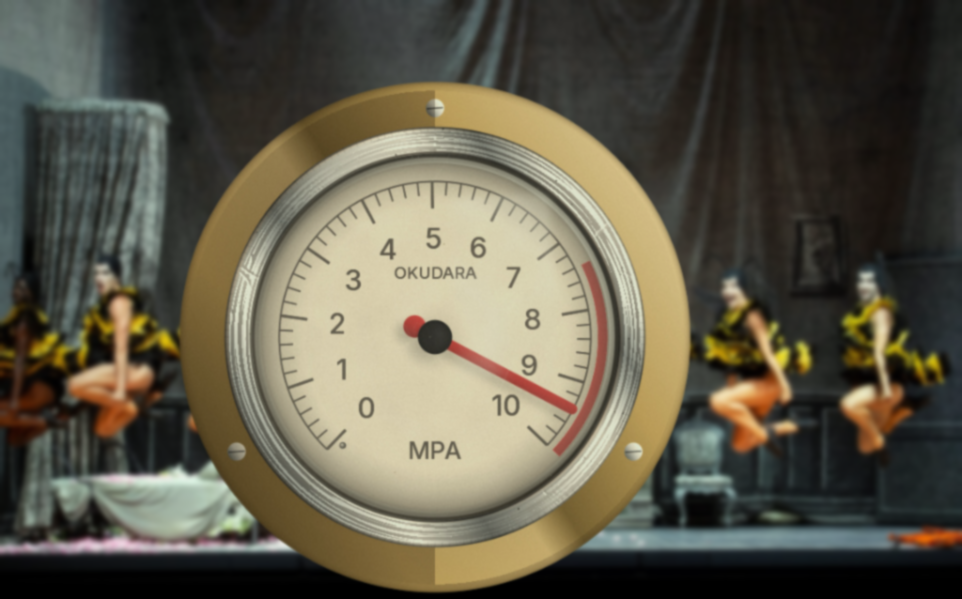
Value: 9.4; MPa
